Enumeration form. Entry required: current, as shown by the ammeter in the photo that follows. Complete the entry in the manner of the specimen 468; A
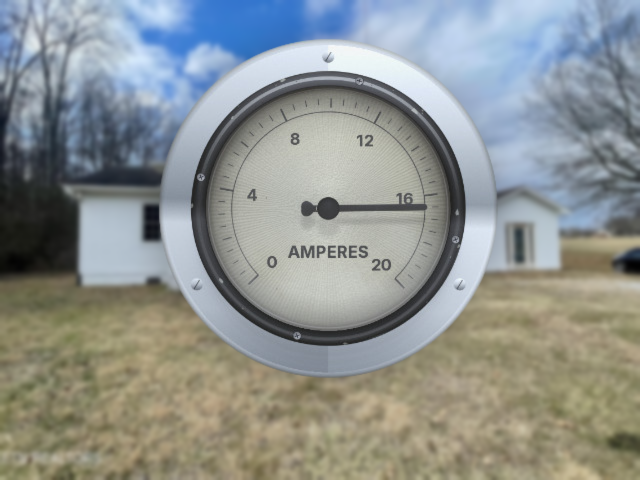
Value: 16.5; A
